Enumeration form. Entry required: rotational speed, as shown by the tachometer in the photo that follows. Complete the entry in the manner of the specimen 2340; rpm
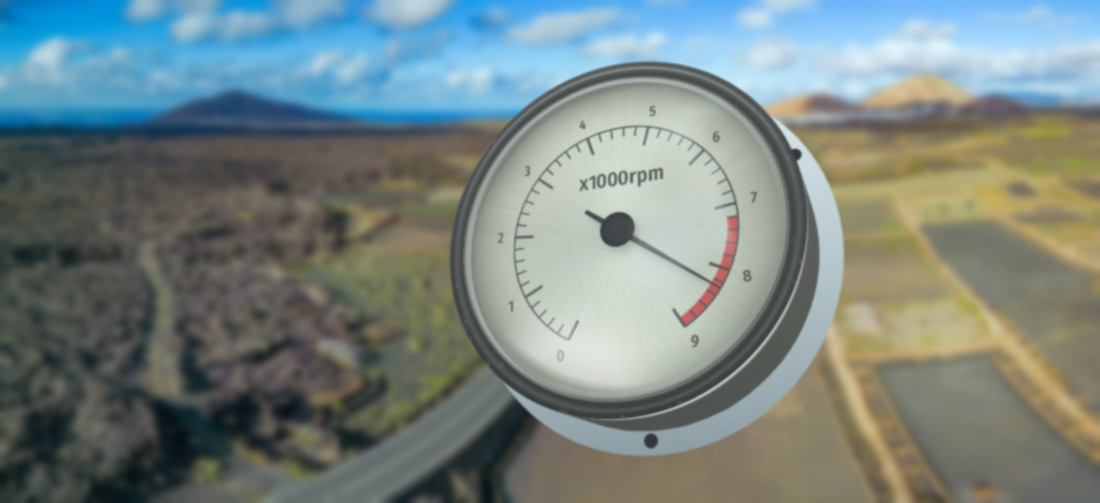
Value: 8300; rpm
